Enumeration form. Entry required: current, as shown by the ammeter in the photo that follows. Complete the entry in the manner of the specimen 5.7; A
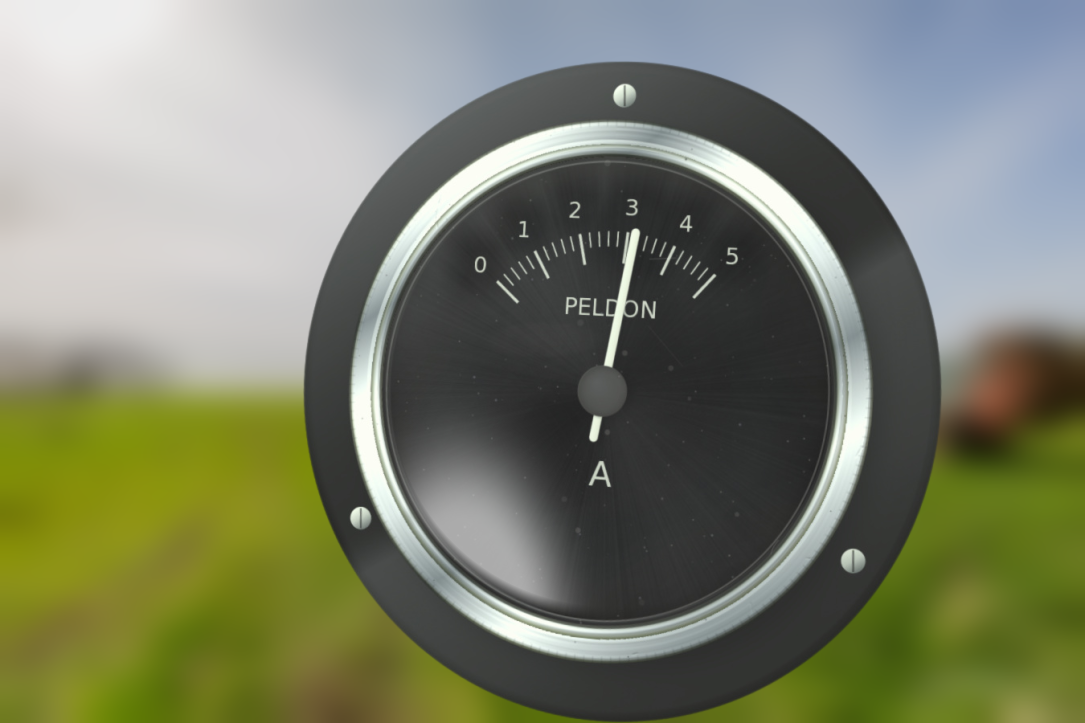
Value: 3.2; A
